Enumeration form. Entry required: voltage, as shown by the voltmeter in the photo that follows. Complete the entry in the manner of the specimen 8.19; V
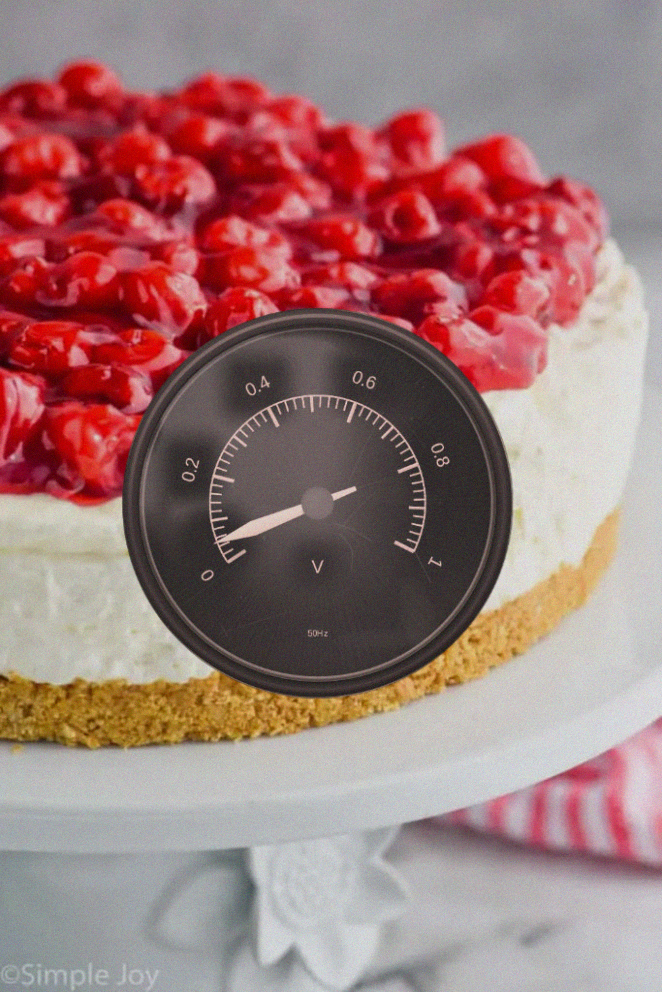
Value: 0.05; V
